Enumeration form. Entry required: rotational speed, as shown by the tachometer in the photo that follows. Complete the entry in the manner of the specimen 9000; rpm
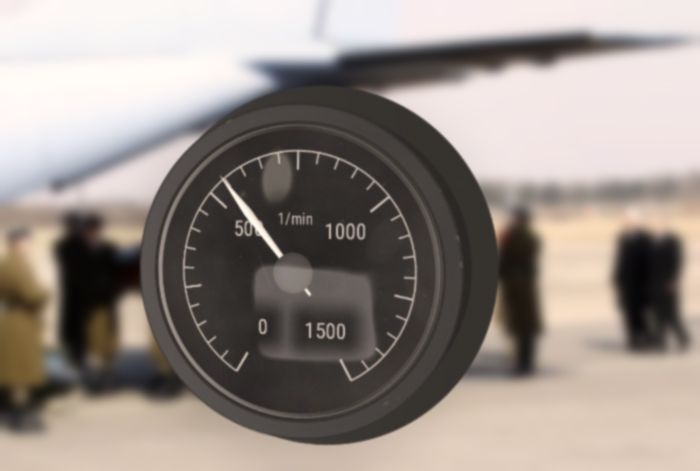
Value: 550; rpm
